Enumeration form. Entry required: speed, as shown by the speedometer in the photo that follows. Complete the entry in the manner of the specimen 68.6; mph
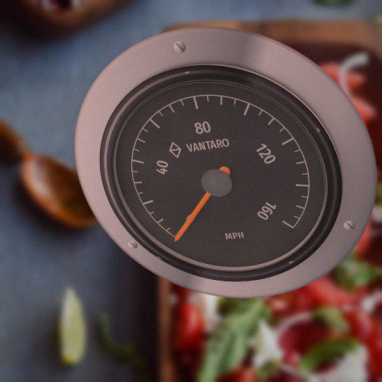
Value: 0; mph
